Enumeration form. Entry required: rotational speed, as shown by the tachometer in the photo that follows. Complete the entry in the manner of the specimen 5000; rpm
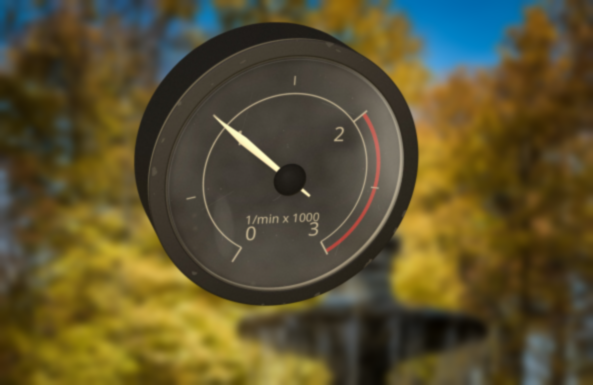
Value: 1000; rpm
